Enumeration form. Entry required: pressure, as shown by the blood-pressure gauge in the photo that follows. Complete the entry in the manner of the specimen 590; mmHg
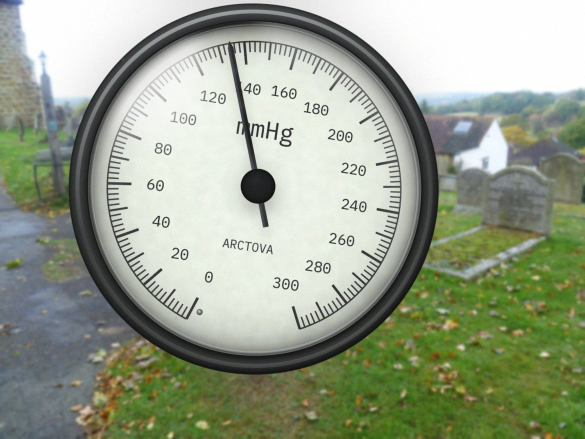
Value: 134; mmHg
